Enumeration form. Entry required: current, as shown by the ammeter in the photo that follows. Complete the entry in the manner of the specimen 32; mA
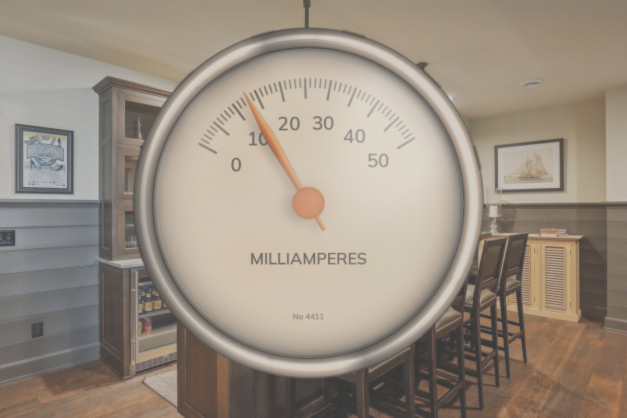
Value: 13; mA
